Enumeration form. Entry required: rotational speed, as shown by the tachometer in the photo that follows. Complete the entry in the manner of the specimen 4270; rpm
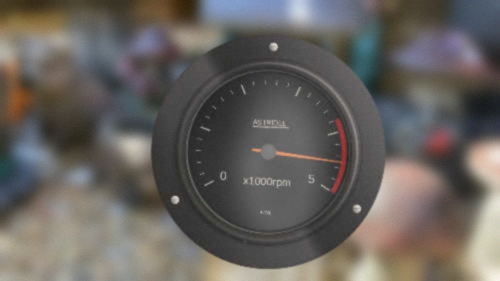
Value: 4500; rpm
